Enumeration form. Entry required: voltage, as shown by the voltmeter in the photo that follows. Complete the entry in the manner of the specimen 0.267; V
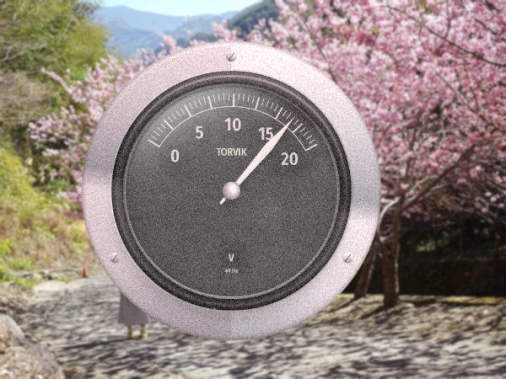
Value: 16.5; V
